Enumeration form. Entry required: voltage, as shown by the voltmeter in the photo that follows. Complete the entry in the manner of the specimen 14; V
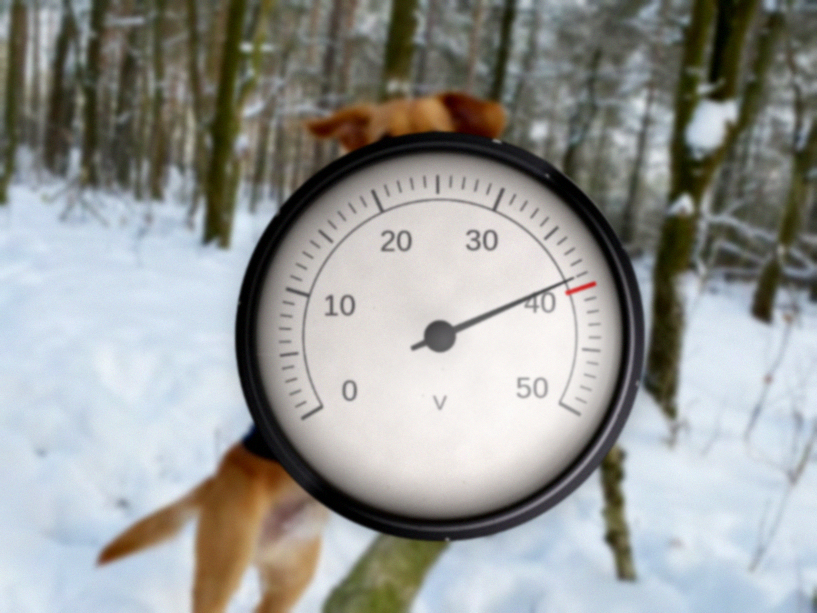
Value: 39; V
